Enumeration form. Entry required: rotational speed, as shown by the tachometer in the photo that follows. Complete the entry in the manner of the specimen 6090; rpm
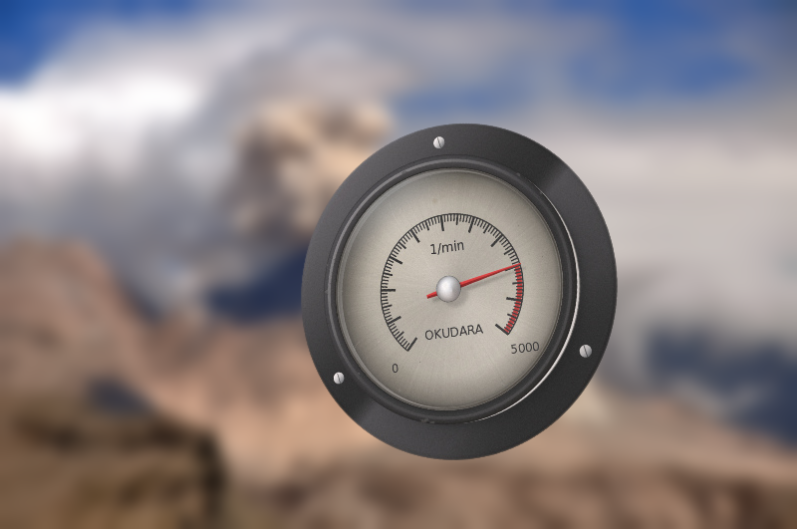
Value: 4000; rpm
